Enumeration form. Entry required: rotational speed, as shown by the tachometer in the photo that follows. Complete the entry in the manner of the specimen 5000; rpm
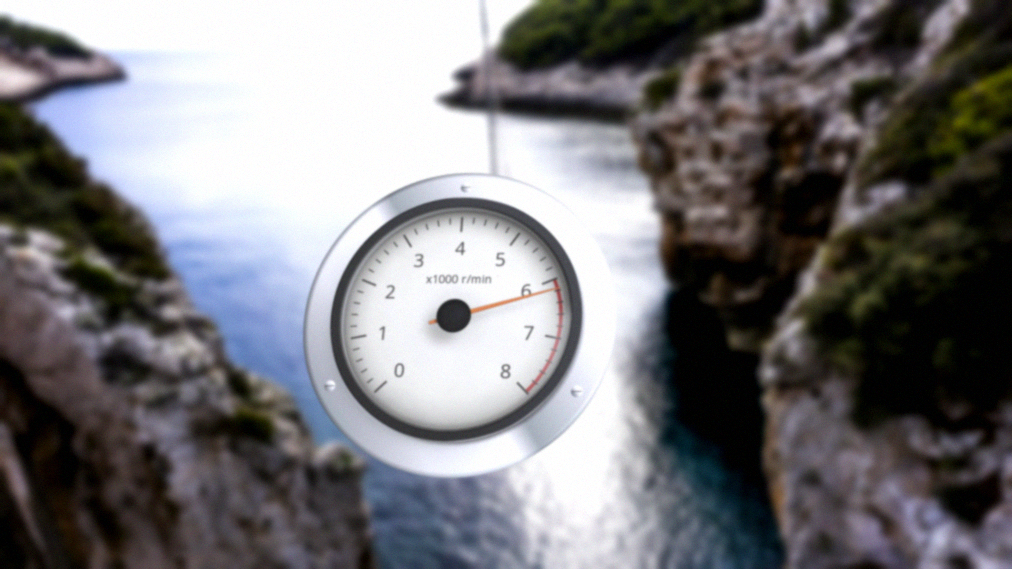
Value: 6200; rpm
